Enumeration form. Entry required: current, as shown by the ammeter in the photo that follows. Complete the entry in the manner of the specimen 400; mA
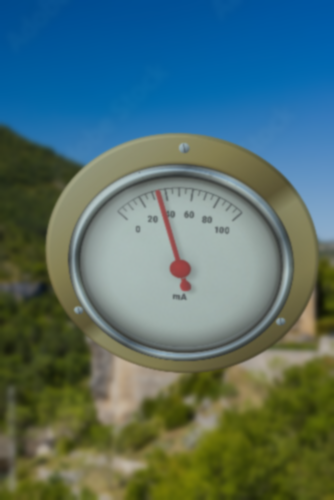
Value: 35; mA
